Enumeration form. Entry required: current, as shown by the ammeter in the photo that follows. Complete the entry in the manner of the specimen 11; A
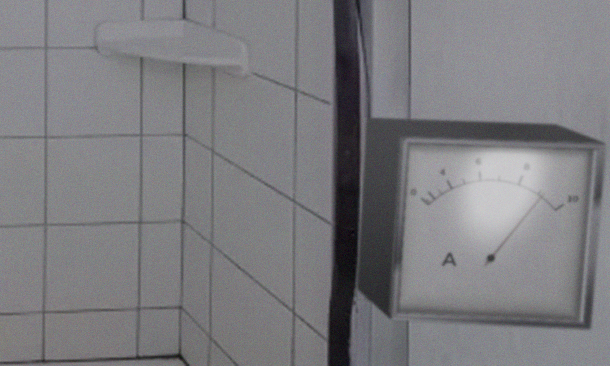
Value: 9; A
